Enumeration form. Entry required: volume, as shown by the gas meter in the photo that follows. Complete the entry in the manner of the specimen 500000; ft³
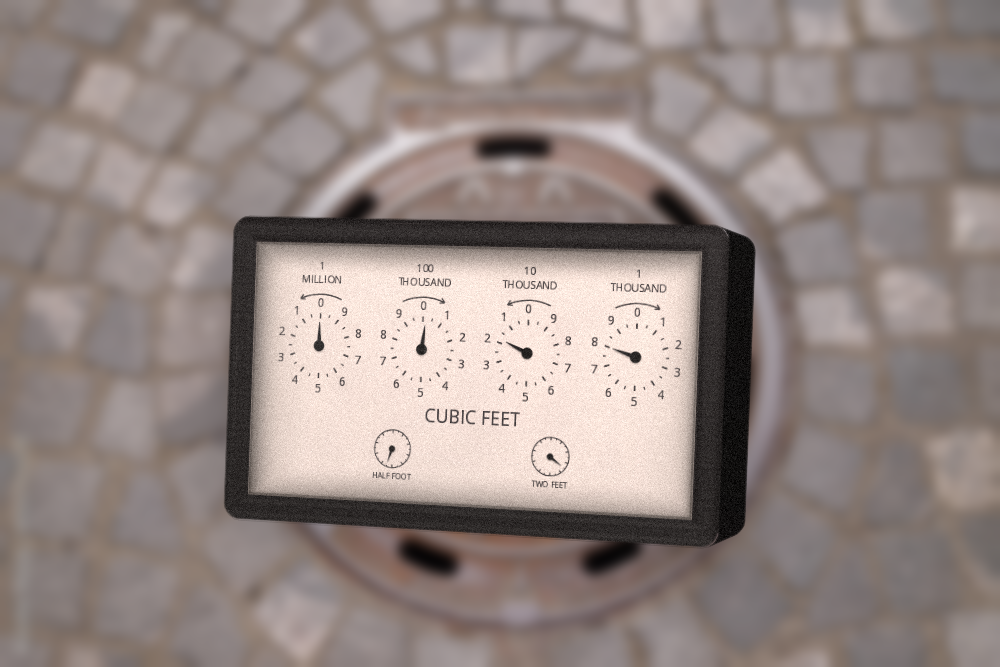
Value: 1800; ft³
